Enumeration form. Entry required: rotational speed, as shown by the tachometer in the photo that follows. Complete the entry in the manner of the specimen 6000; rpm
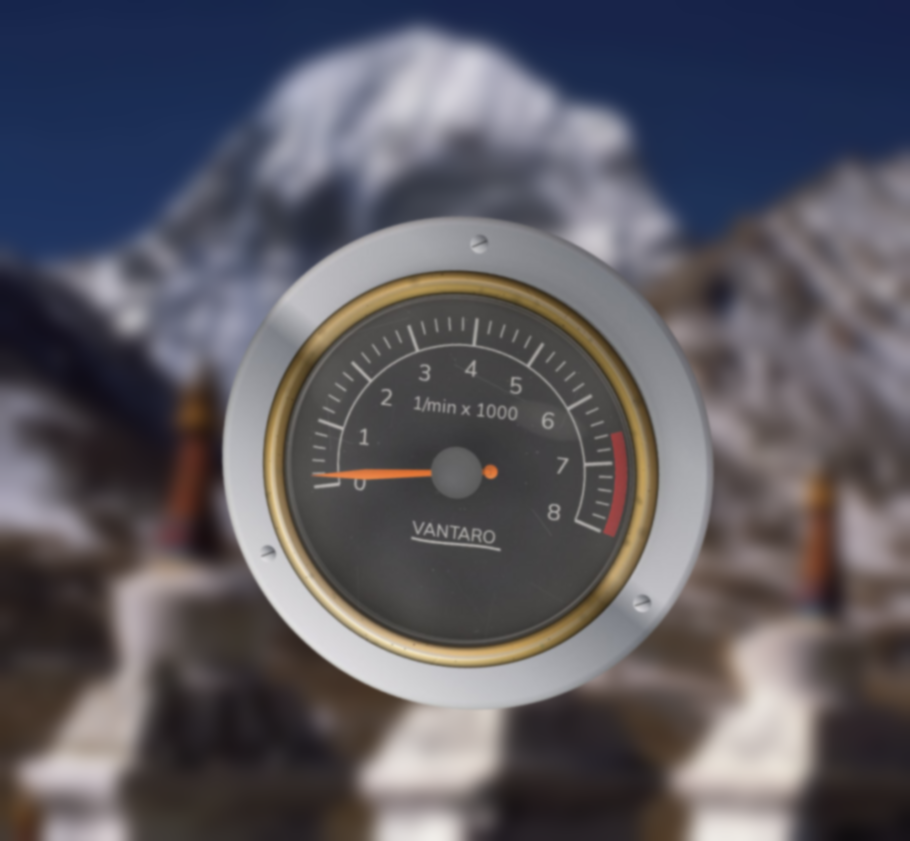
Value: 200; rpm
